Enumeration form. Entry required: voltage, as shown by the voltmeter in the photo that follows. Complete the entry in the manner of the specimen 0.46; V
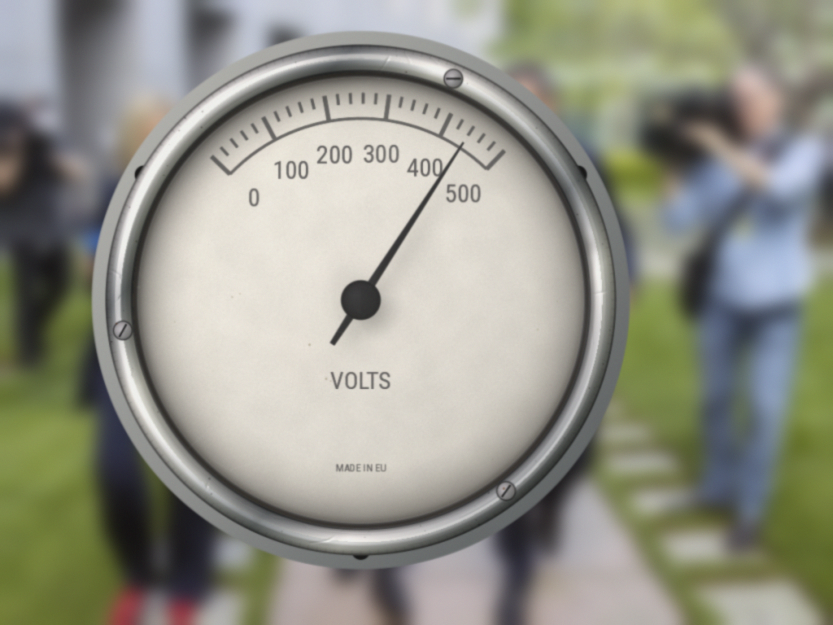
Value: 440; V
